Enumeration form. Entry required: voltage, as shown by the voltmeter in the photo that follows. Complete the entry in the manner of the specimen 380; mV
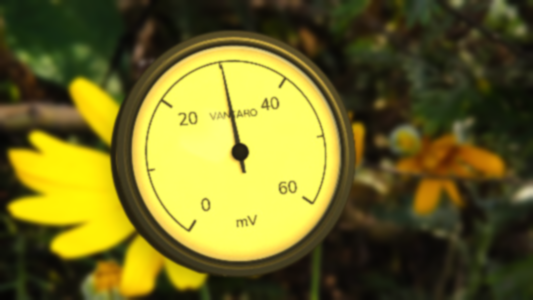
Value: 30; mV
